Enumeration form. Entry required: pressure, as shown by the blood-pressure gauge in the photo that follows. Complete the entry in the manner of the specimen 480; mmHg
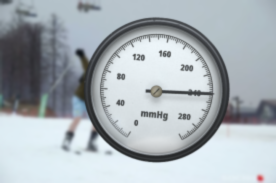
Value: 240; mmHg
